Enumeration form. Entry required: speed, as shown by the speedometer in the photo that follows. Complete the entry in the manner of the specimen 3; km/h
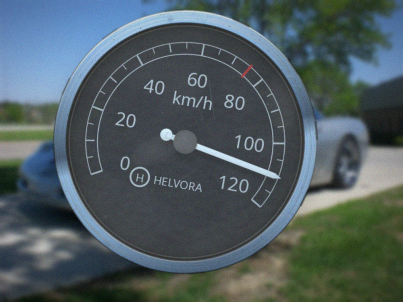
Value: 110; km/h
